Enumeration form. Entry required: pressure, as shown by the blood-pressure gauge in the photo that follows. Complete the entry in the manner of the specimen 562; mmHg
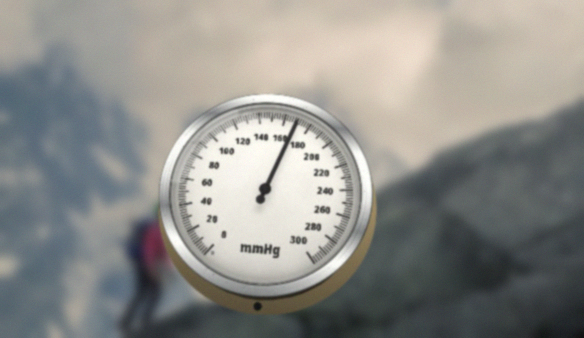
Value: 170; mmHg
